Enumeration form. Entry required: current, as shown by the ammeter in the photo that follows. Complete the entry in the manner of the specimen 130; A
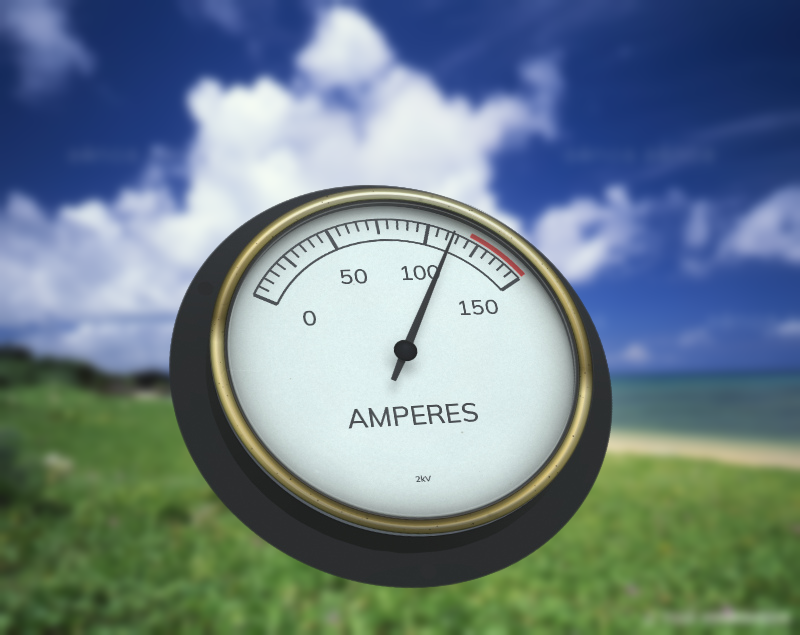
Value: 112.5; A
